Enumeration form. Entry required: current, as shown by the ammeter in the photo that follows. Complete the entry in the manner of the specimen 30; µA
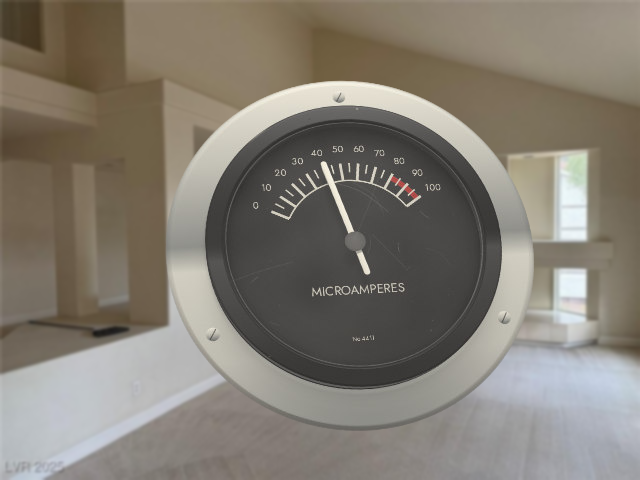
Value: 40; µA
